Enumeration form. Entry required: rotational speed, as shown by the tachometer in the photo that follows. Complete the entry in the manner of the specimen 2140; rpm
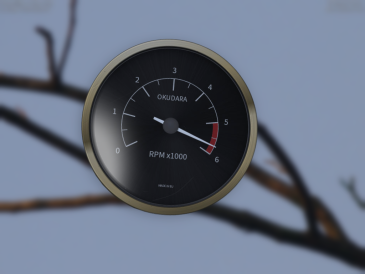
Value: 5750; rpm
